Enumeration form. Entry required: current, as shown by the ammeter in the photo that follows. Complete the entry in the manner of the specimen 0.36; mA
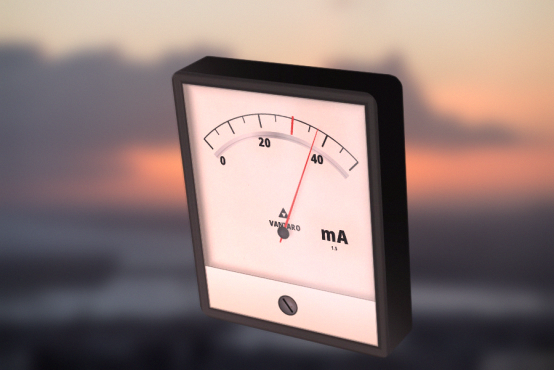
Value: 37.5; mA
